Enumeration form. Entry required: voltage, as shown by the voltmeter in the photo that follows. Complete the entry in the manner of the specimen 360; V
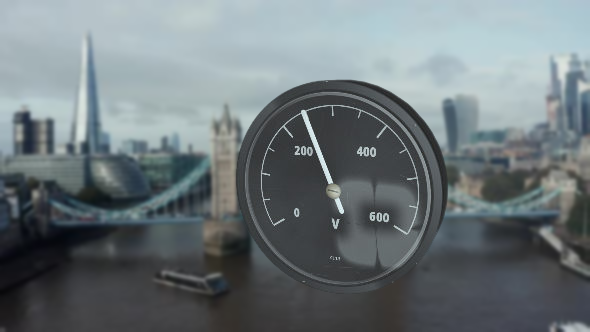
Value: 250; V
